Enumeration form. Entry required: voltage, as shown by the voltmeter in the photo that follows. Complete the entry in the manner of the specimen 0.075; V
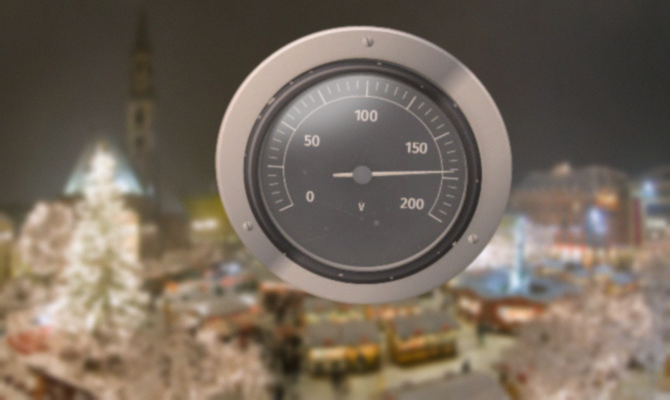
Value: 170; V
